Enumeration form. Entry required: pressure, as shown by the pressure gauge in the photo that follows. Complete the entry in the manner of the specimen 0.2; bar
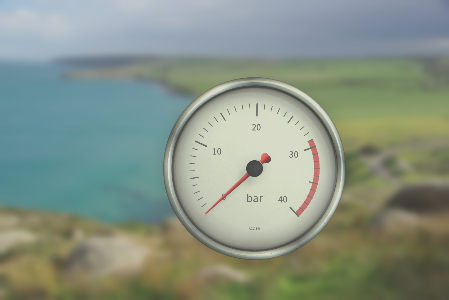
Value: 0; bar
